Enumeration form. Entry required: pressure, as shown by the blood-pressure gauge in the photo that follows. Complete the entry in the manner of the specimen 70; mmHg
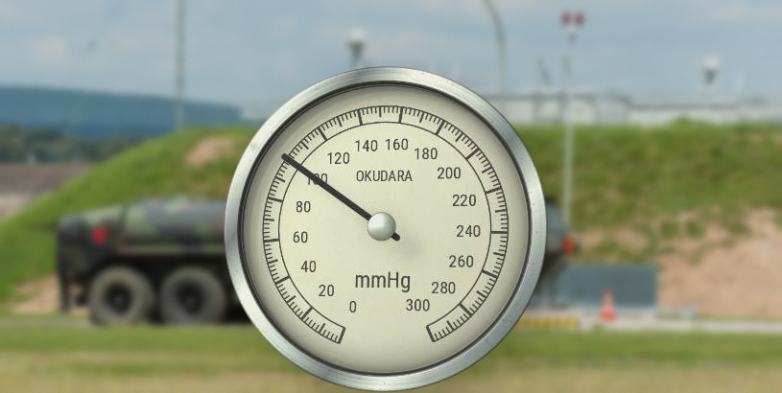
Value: 100; mmHg
